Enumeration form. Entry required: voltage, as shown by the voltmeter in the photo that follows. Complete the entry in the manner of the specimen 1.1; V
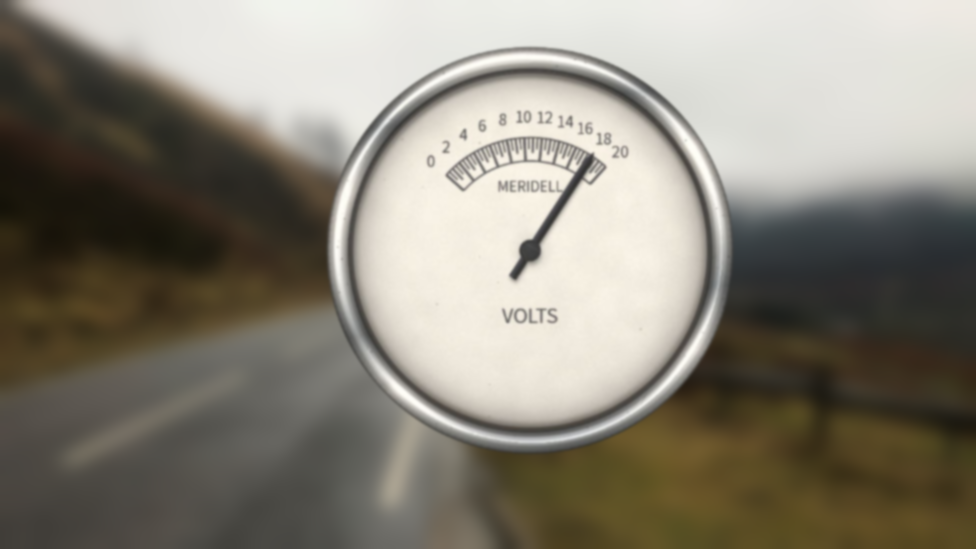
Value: 18; V
